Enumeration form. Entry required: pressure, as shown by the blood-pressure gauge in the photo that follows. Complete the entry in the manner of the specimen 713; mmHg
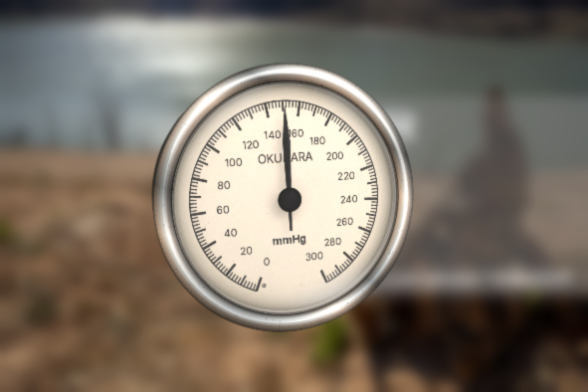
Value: 150; mmHg
